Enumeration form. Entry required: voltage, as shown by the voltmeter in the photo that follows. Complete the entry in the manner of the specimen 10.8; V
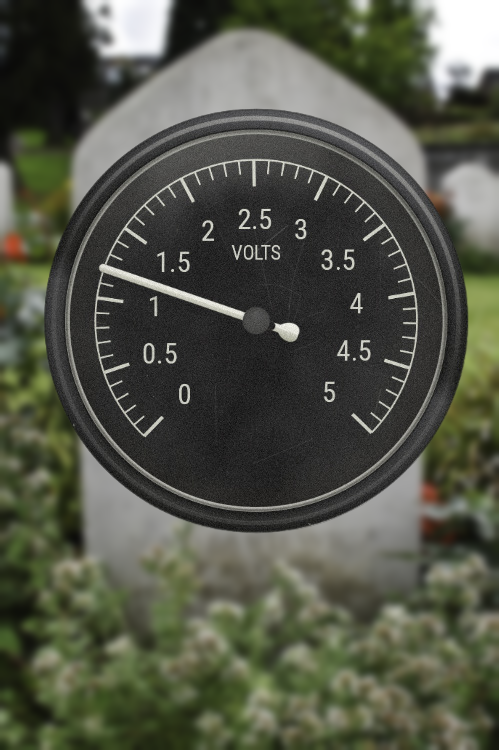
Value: 1.2; V
